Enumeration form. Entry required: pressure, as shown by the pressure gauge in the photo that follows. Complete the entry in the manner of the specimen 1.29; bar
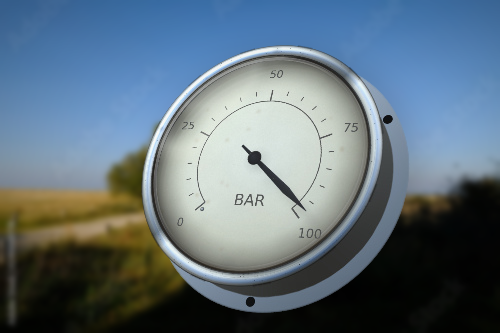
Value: 97.5; bar
